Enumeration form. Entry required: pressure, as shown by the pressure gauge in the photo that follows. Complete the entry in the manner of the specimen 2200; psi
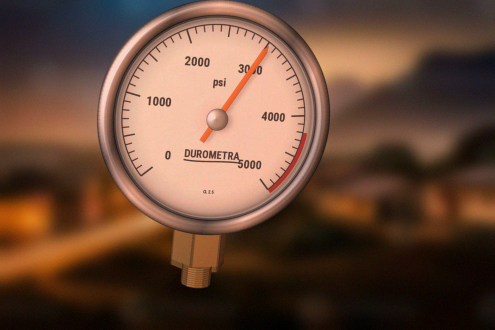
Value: 3000; psi
